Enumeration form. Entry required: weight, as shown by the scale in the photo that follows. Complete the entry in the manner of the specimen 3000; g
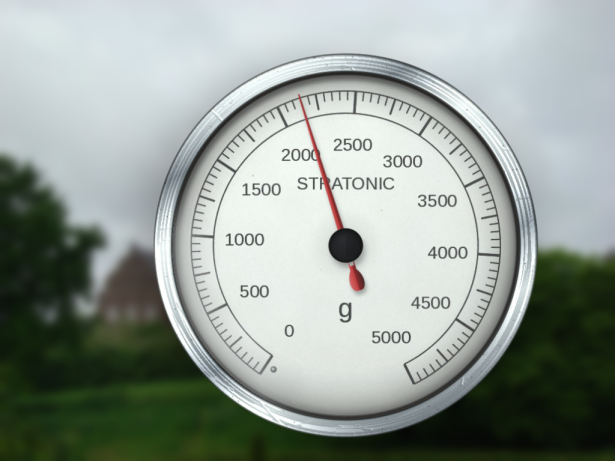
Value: 2150; g
